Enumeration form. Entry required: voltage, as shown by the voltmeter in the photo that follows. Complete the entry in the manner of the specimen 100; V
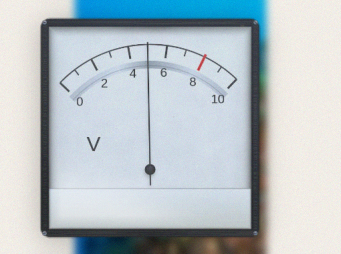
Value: 5; V
